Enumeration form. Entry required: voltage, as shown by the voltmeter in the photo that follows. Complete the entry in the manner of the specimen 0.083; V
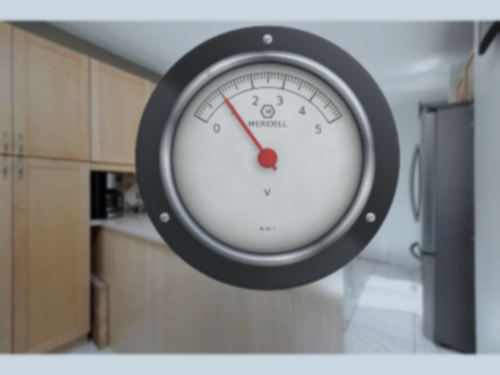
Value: 1; V
